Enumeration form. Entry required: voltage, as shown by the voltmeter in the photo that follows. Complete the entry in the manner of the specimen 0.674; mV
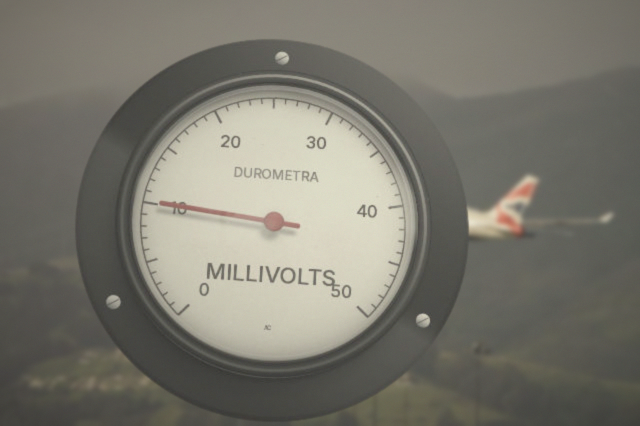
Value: 10; mV
